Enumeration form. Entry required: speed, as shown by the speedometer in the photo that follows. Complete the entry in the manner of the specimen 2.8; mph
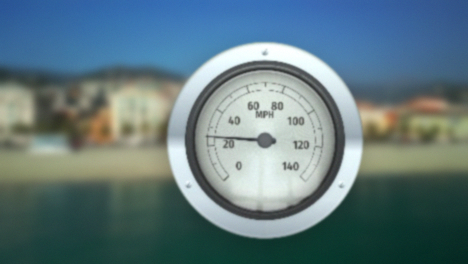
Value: 25; mph
